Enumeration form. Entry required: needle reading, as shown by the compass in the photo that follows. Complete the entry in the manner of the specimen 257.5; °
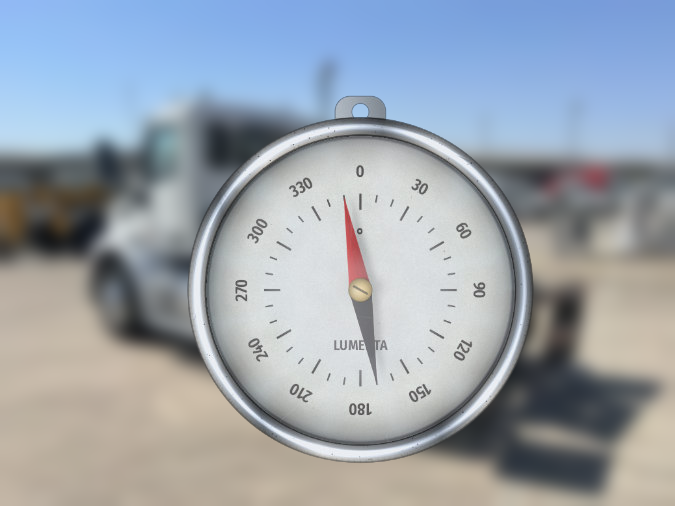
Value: 350; °
